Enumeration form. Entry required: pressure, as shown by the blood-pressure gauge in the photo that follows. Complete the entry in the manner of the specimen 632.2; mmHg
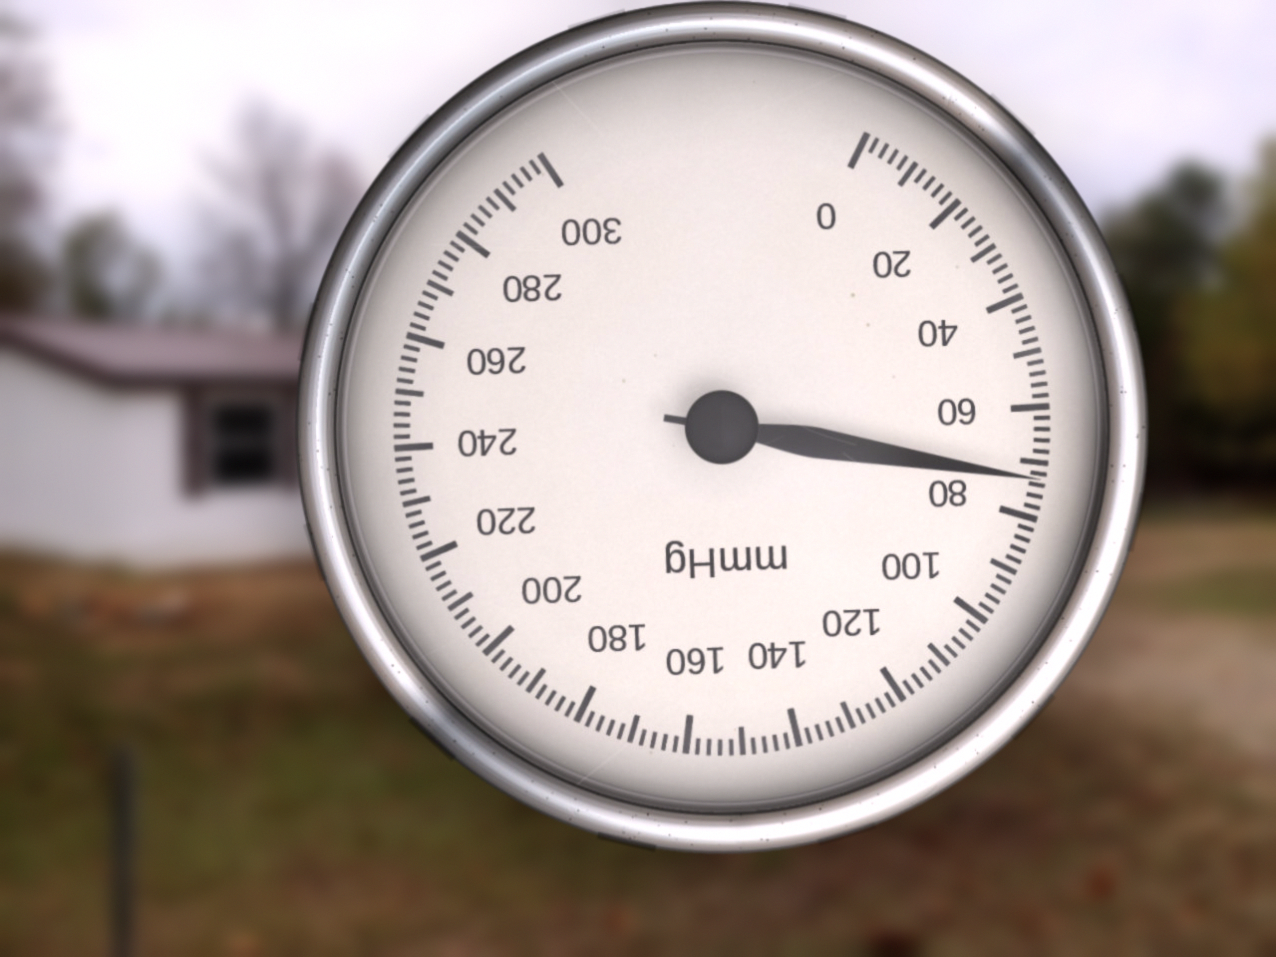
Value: 73; mmHg
